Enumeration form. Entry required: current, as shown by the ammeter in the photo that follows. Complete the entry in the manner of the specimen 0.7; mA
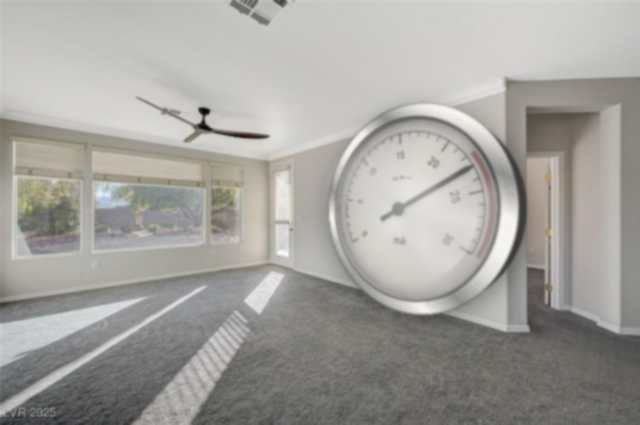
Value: 23; mA
